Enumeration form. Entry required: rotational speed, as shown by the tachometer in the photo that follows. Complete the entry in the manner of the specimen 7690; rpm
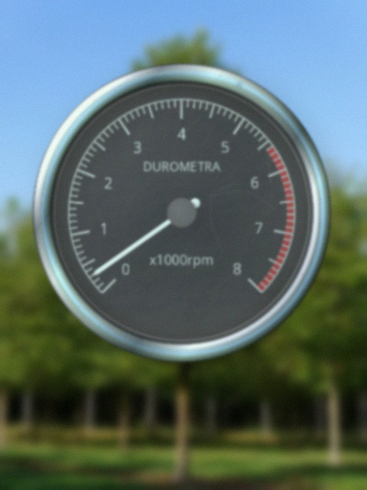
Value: 300; rpm
